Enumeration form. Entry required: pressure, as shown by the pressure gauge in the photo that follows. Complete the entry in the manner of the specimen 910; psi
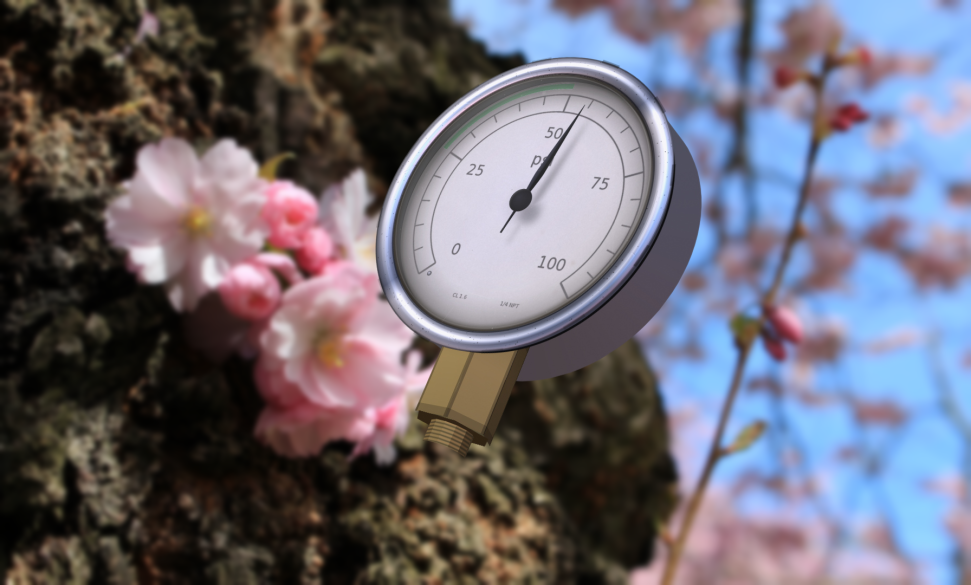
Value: 55; psi
